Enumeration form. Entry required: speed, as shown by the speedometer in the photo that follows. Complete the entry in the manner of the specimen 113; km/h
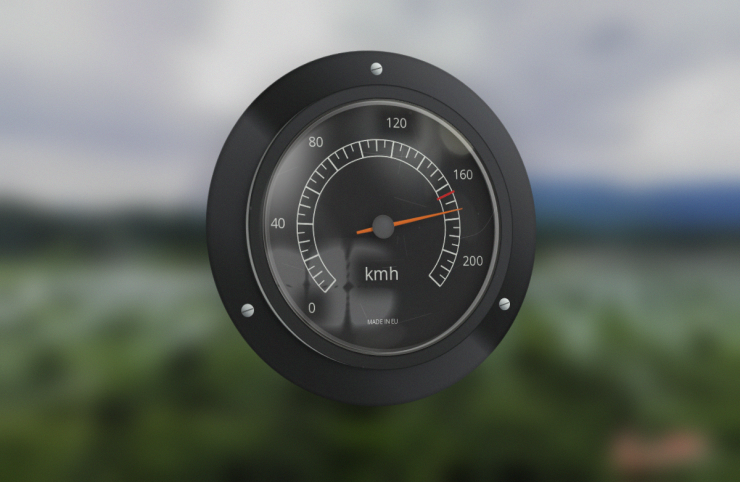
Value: 175; km/h
